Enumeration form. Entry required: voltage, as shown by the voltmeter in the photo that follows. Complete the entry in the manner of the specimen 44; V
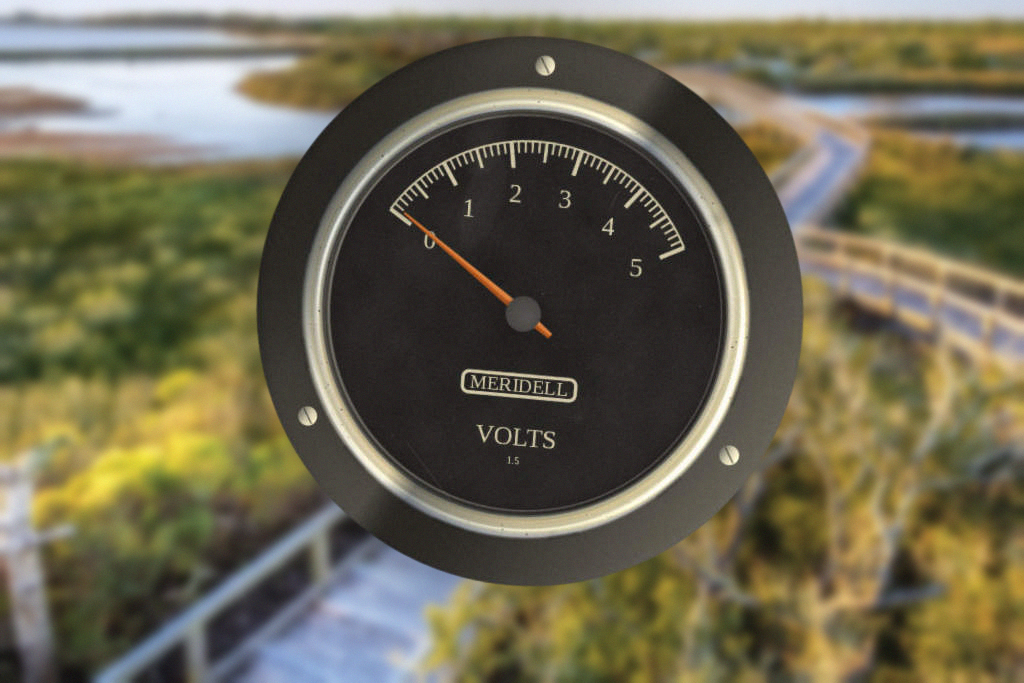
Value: 0.1; V
